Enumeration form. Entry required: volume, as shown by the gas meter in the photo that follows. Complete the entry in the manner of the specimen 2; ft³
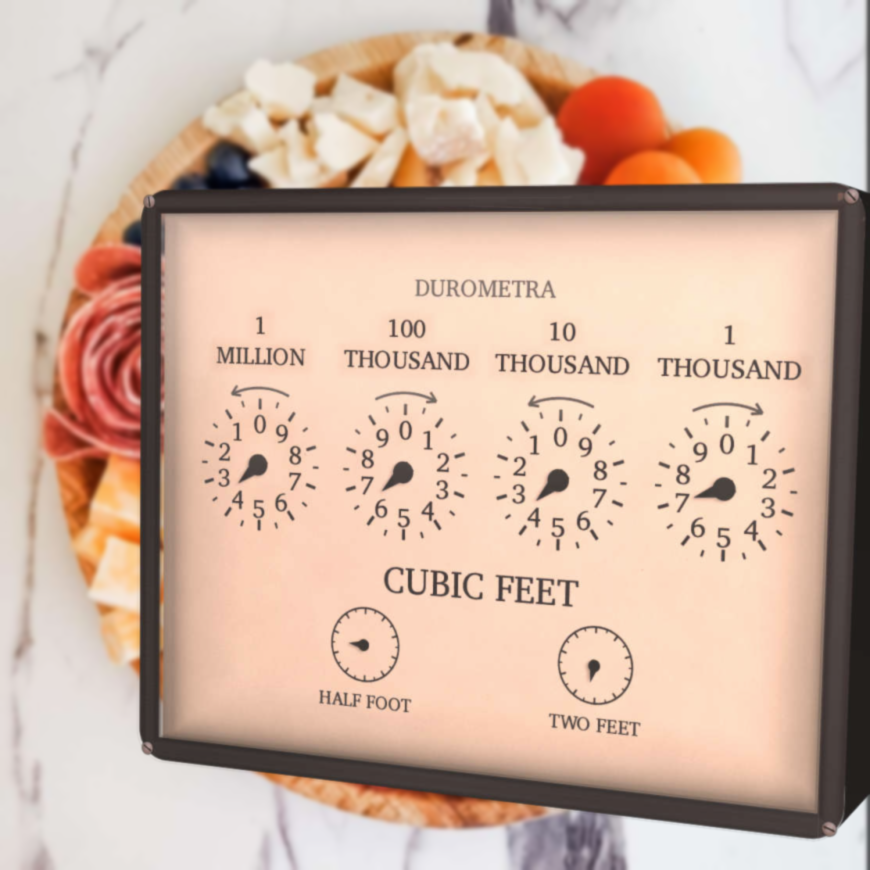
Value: 363700; ft³
